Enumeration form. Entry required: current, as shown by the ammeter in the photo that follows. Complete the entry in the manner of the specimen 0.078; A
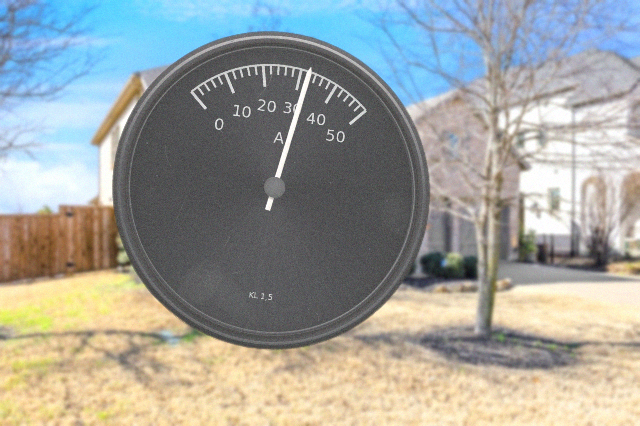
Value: 32; A
